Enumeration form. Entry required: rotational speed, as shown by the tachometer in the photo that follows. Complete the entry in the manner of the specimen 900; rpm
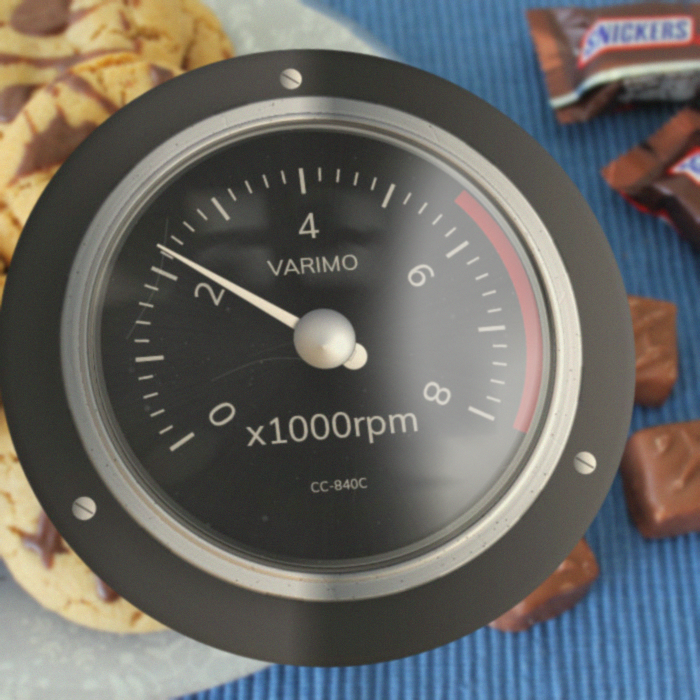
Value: 2200; rpm
